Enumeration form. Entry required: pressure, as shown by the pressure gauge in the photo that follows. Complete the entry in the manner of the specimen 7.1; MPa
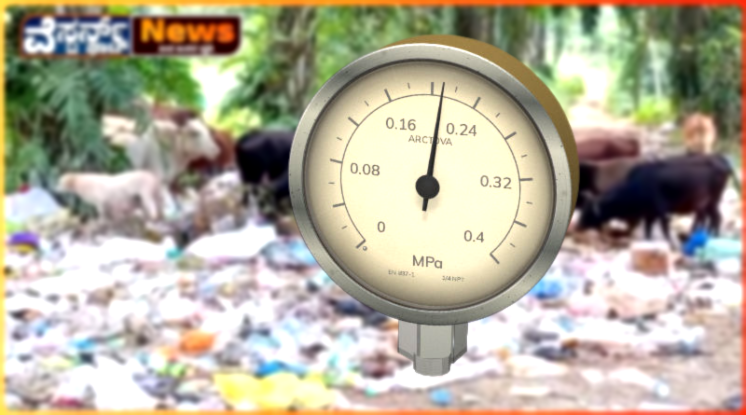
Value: 0.21; MPa
